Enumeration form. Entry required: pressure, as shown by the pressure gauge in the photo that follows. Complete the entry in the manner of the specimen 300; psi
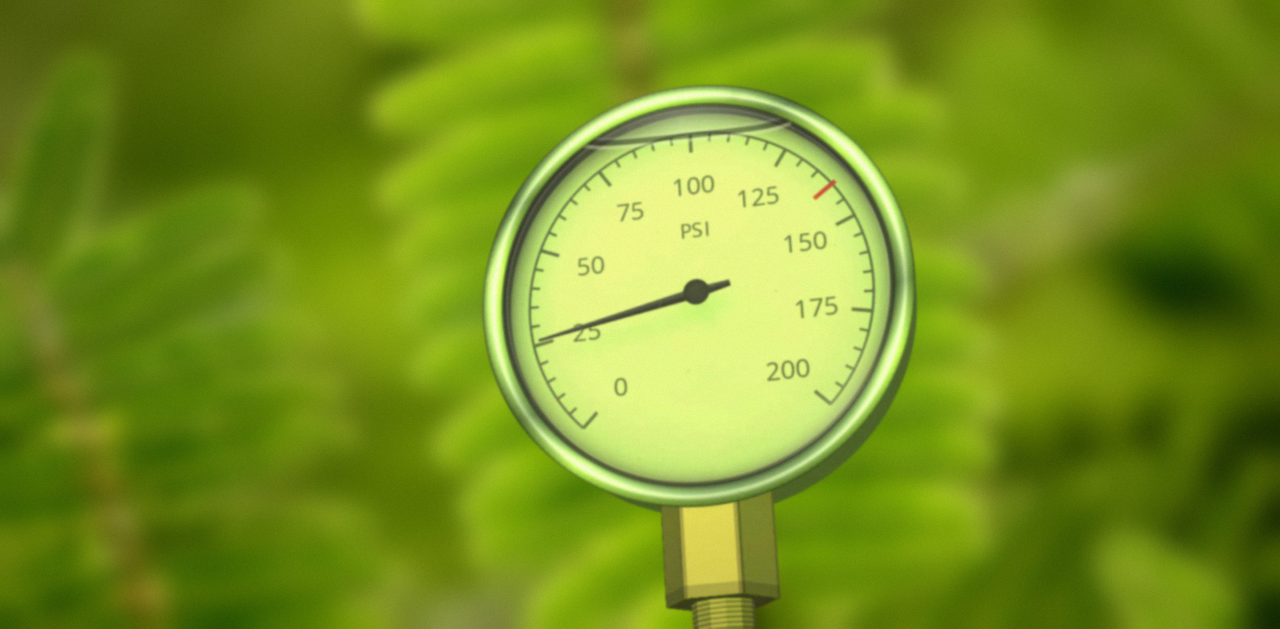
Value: 25; psi
